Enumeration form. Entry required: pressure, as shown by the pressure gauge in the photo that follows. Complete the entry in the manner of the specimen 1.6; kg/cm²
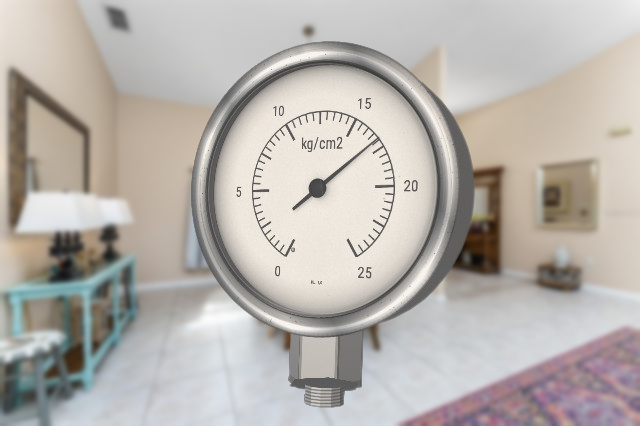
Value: 17; kg/cm²
